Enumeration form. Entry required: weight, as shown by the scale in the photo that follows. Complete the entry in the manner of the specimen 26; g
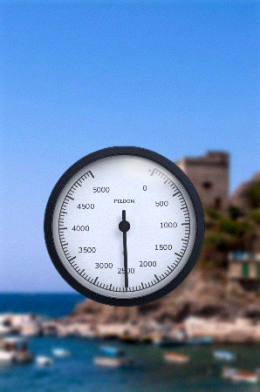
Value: 2500; g
